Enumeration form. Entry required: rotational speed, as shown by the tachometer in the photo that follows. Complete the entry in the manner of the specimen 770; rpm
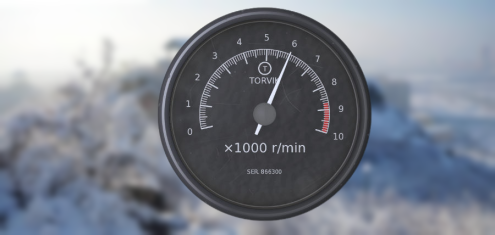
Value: 6000; rpm
